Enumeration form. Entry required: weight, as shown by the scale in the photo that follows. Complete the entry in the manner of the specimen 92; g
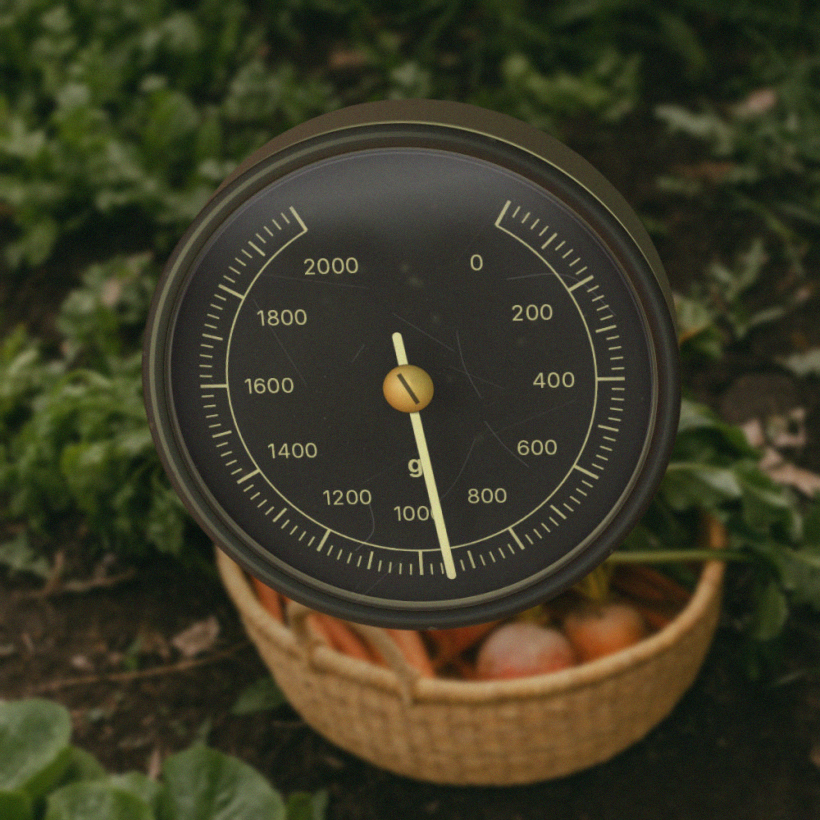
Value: 940; g
